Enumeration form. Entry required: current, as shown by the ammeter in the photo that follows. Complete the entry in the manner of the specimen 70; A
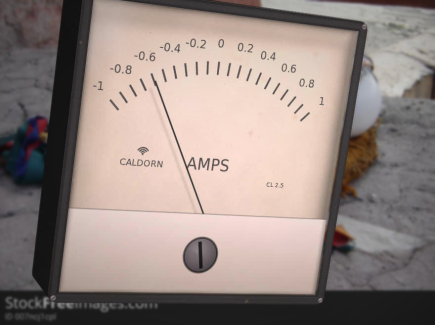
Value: -0.6; A
